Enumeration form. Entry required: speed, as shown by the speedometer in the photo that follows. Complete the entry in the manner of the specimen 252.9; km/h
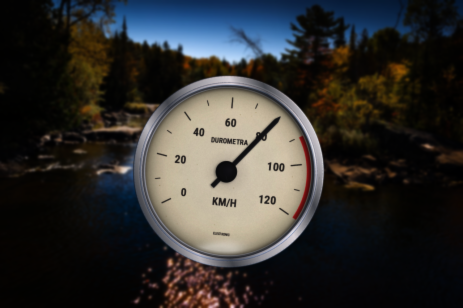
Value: 80; km/h
